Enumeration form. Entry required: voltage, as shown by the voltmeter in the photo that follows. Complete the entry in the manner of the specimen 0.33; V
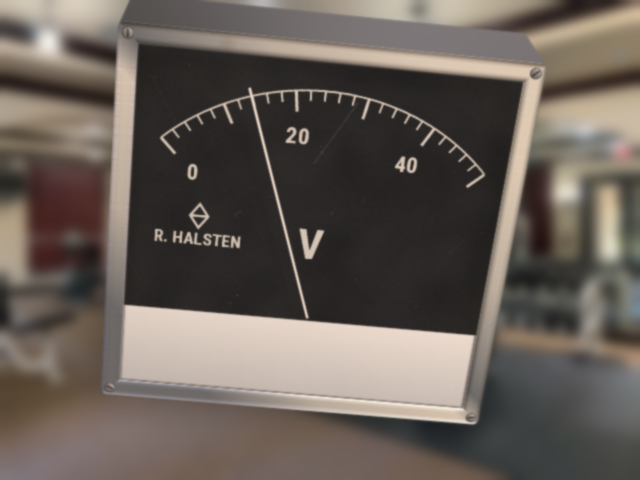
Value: 14; V
